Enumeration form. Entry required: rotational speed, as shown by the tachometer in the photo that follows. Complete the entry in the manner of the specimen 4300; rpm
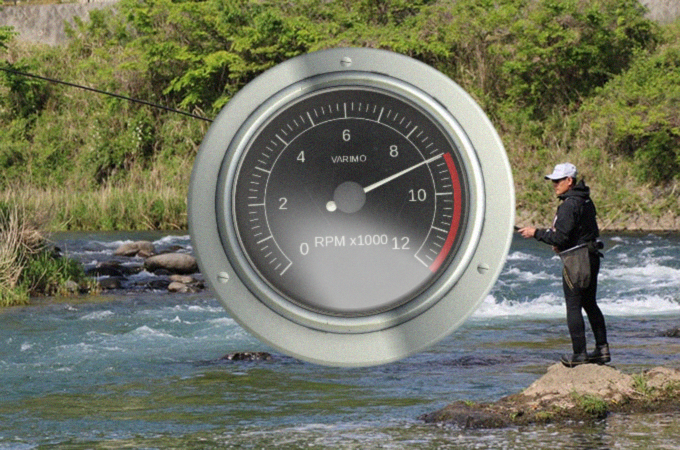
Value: 9000; rpm
